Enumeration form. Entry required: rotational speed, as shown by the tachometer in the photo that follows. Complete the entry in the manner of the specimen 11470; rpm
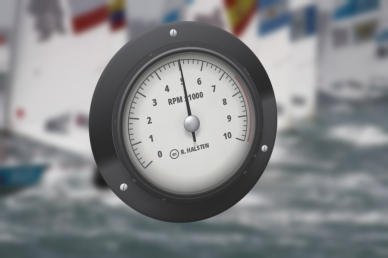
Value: 5000; rpm
